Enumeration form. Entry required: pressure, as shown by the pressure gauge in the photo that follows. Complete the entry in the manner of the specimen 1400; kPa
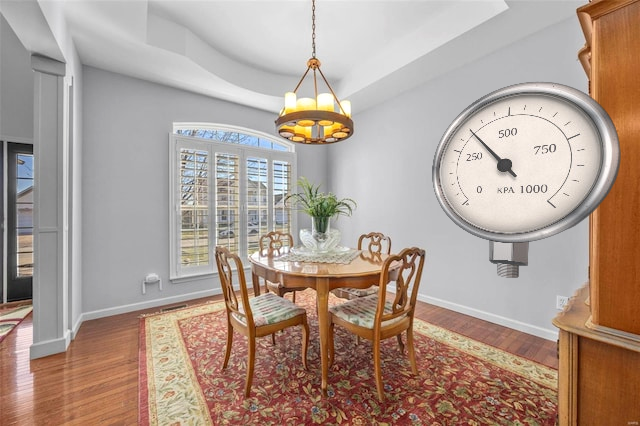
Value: 350; kPa
